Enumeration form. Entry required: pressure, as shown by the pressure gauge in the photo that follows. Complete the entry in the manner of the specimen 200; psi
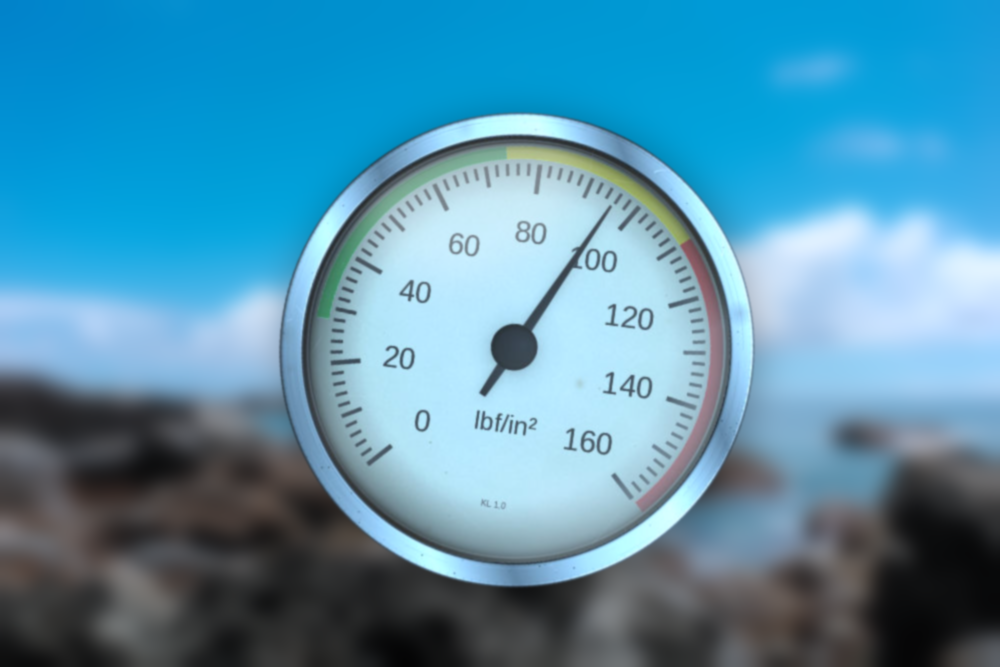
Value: 96; psi
